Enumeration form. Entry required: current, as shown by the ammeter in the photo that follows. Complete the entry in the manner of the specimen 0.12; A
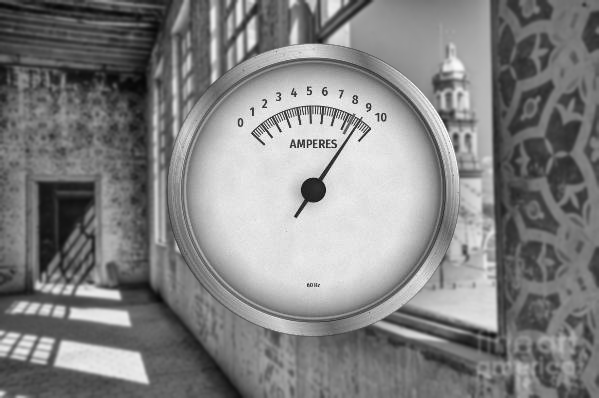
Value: 9; A
